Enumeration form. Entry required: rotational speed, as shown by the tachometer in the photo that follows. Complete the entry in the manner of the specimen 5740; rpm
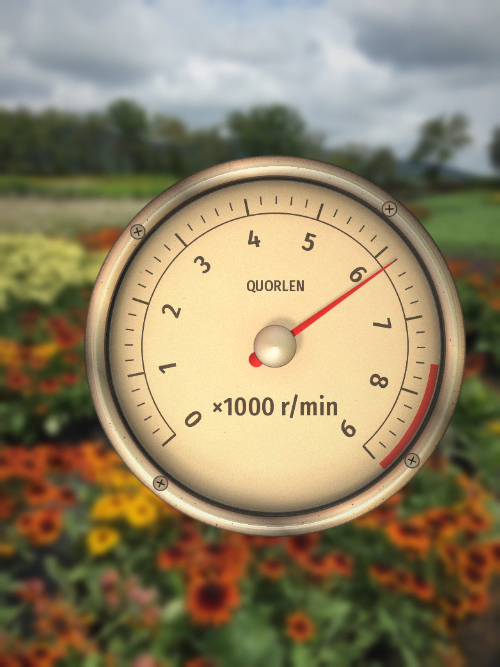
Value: 6200; rpm
